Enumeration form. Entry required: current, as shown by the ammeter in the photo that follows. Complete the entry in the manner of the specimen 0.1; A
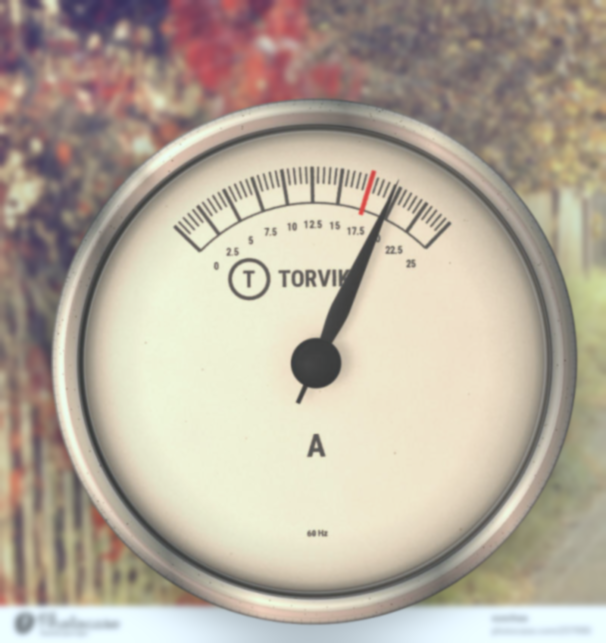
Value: 19.5; A
